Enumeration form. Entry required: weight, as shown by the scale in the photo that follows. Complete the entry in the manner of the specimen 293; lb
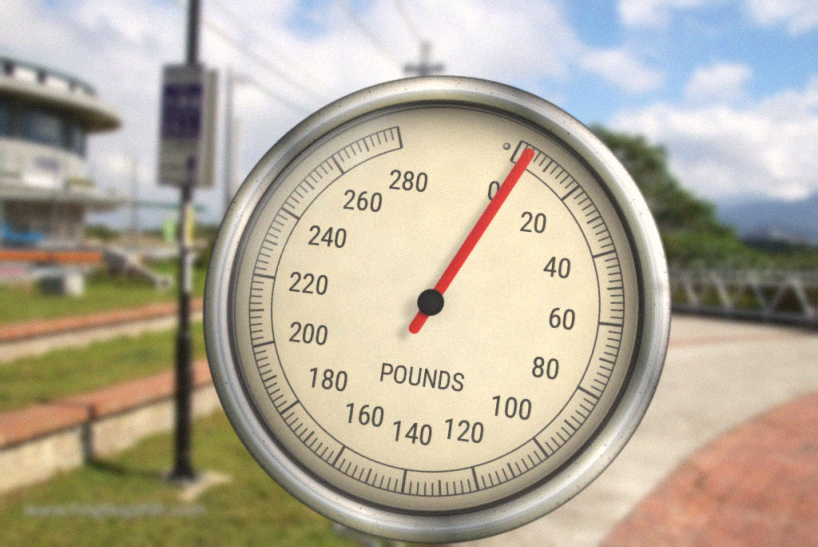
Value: 4; lb
